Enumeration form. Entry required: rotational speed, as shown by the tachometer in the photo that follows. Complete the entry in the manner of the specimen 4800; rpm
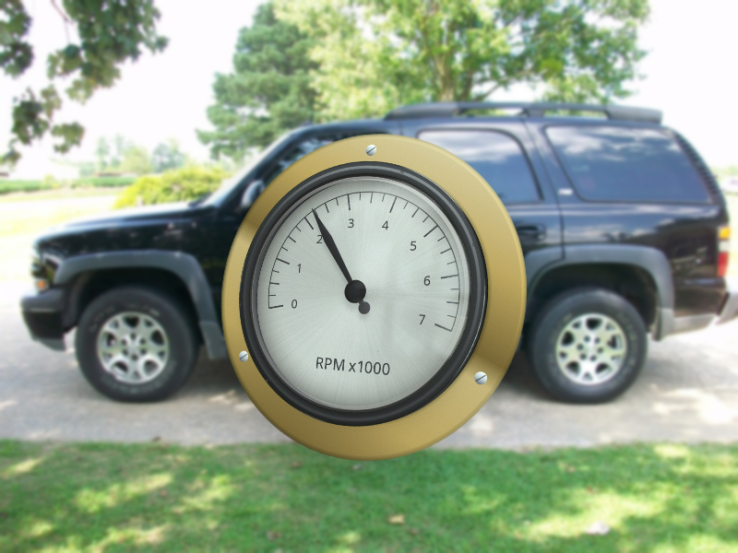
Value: 2250; rpm
